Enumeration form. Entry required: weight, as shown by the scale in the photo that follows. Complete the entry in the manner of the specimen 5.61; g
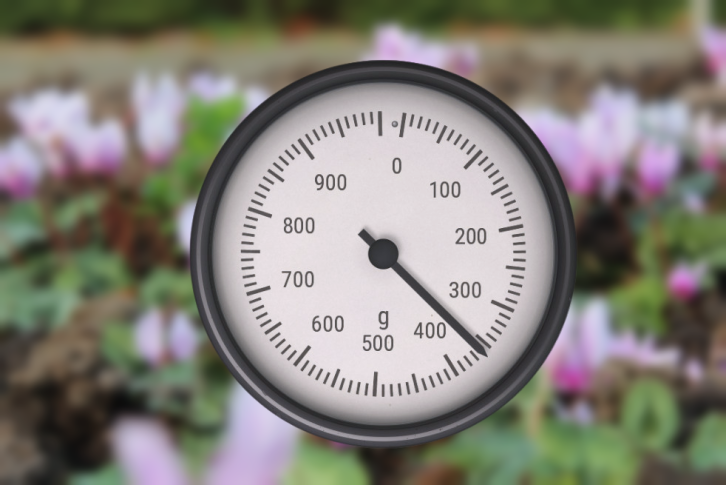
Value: 360; g
